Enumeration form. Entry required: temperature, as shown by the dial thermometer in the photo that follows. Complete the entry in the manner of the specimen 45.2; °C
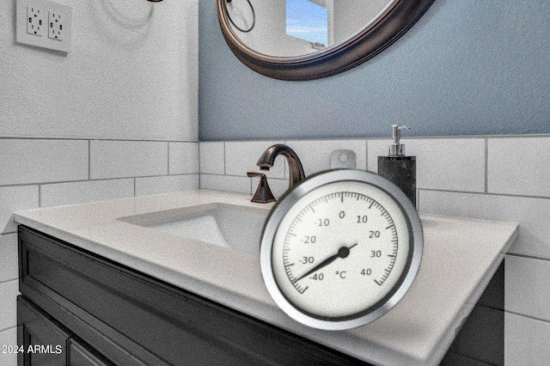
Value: -35; °C
